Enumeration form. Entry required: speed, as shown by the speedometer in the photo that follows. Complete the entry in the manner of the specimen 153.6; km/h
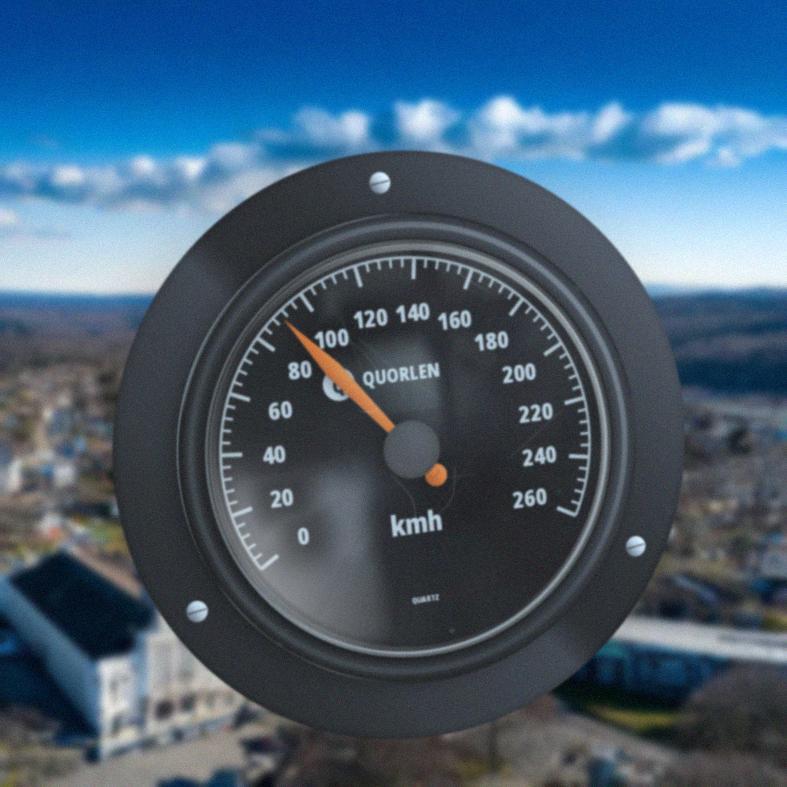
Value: 90; km/h
